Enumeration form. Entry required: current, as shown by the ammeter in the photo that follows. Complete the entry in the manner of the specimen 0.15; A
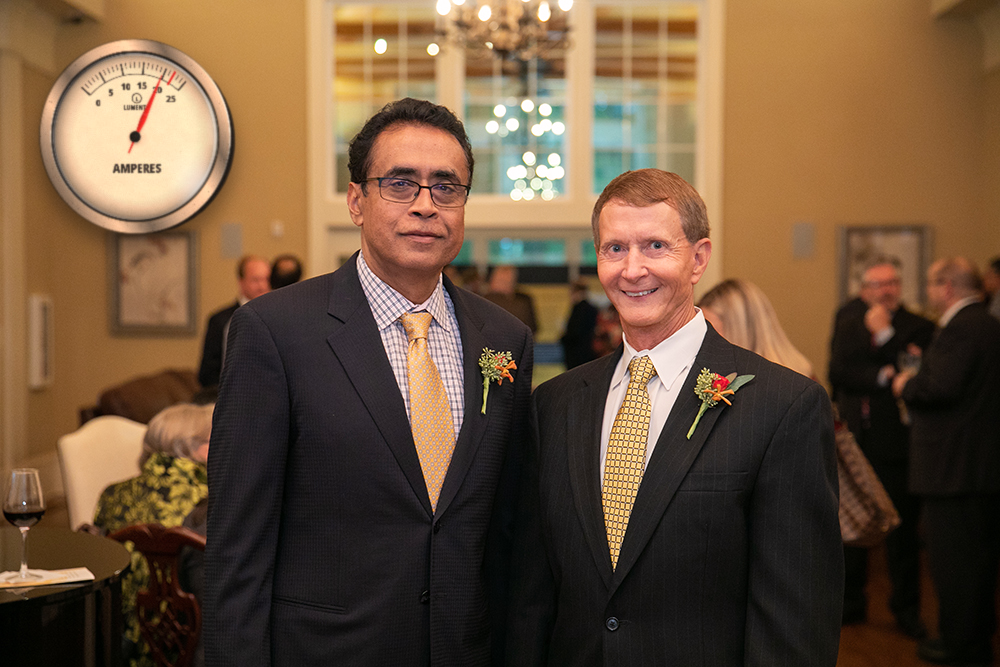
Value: 20; A
